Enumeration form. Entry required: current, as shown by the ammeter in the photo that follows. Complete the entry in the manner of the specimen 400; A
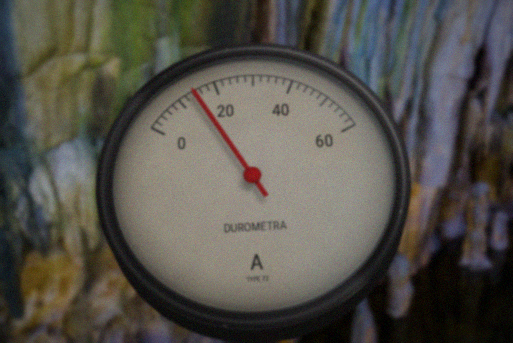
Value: 14; A
